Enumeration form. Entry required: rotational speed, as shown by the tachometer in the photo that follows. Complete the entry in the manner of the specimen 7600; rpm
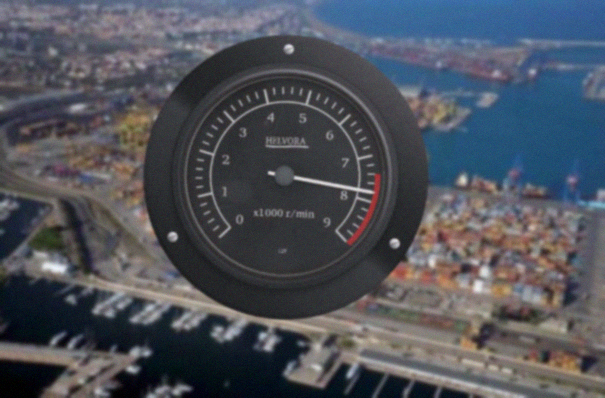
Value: 7800; rpm
